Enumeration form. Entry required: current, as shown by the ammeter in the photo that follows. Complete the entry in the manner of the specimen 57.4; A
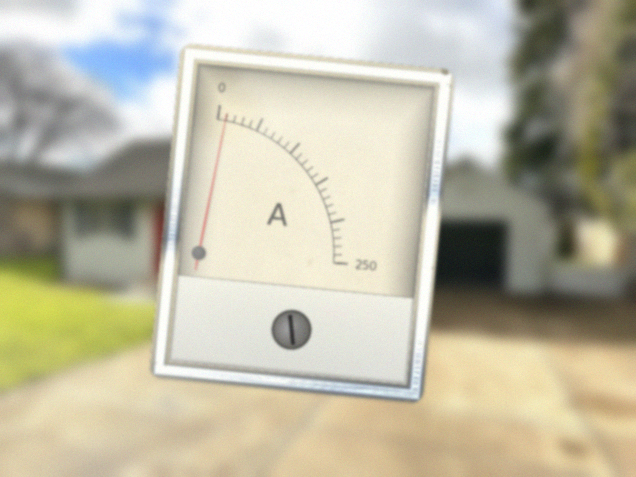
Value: 10; A
